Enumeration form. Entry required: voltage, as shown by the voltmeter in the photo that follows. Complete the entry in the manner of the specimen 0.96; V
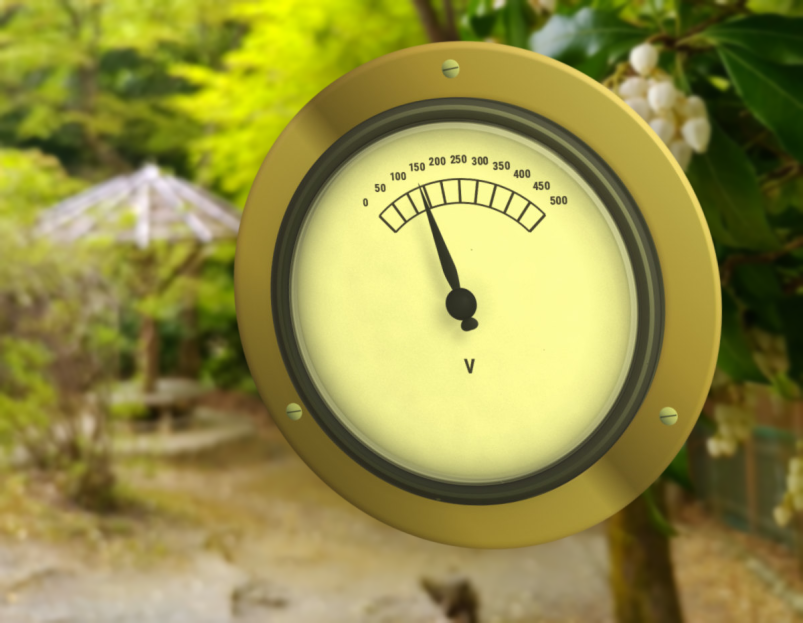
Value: 150; V
